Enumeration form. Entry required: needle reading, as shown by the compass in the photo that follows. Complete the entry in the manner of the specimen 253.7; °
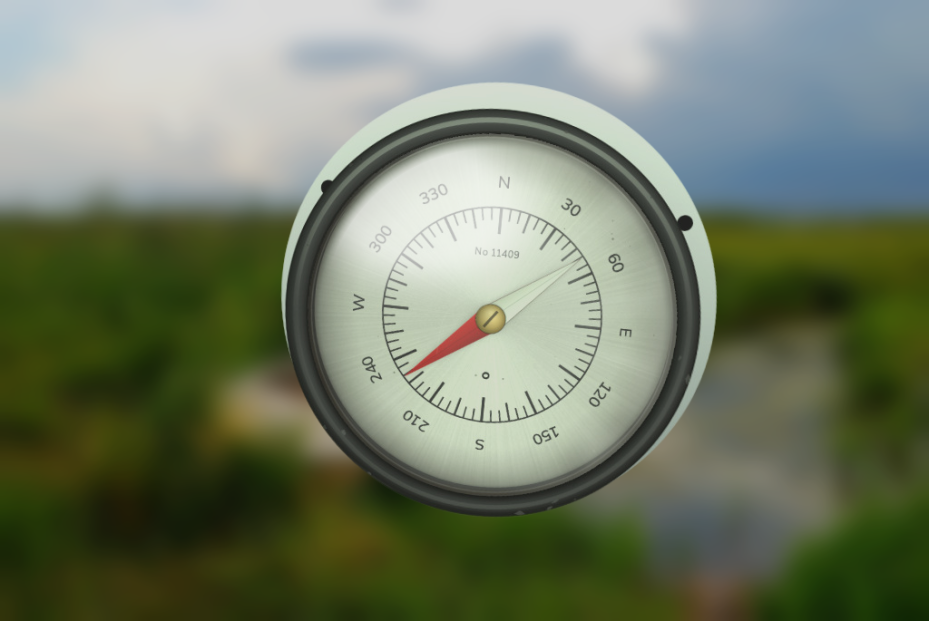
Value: 230; °
